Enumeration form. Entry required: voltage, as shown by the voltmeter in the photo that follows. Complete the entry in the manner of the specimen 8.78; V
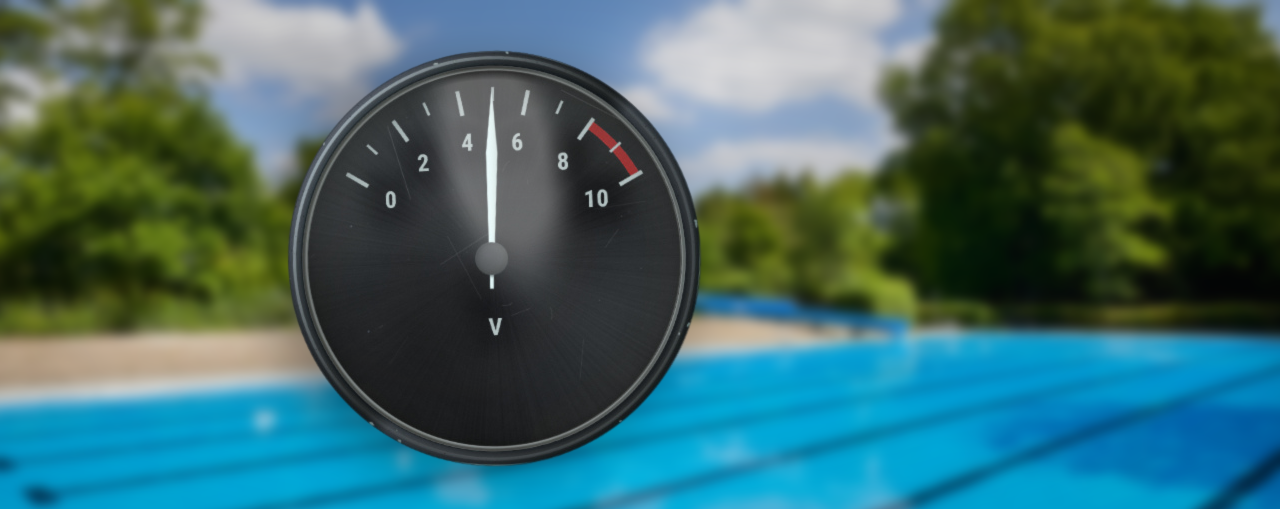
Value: 5; V
